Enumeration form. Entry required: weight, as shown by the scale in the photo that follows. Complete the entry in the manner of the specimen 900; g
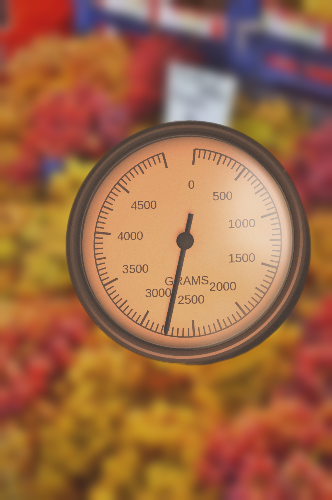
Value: 2750; g
